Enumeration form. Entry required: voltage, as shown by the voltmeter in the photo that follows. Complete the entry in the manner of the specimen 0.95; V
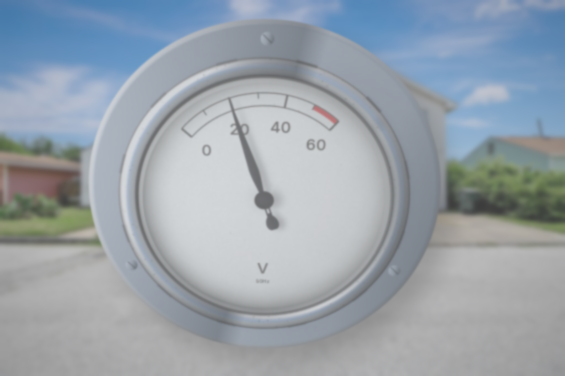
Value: 20; V
